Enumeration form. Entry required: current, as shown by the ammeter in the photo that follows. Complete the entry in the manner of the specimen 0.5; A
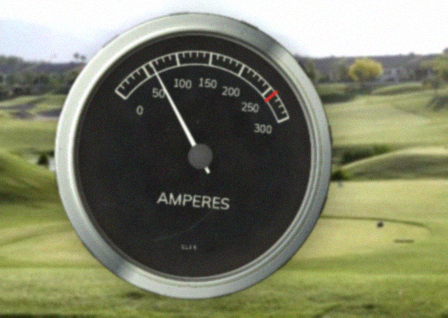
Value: 60; A
